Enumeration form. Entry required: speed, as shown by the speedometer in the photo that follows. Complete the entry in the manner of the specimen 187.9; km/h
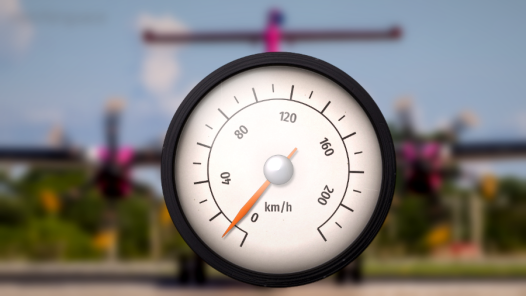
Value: 10; km/h
